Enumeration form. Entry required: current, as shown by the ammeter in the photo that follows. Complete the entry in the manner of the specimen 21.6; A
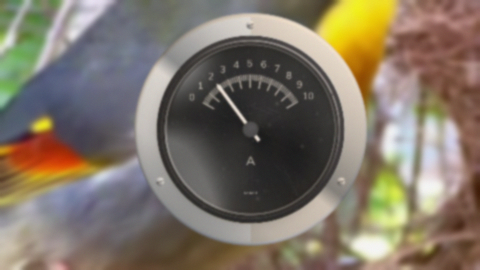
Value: 2; A
